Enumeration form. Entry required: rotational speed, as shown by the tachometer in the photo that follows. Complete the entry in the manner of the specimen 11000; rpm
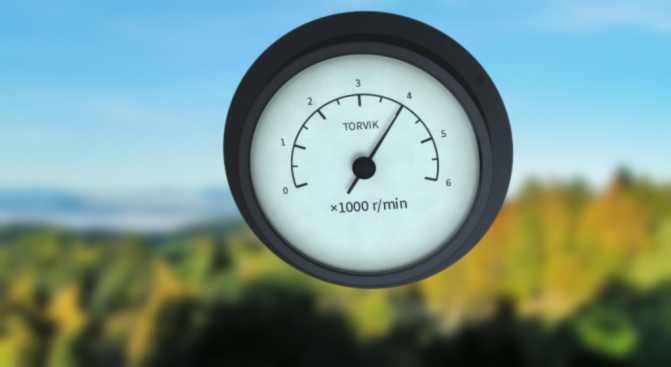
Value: 4000; rpm
